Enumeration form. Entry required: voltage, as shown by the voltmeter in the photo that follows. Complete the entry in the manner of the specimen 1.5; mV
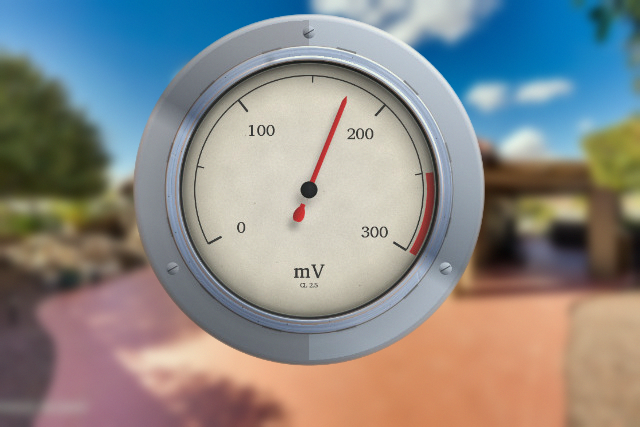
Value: 175; mV
